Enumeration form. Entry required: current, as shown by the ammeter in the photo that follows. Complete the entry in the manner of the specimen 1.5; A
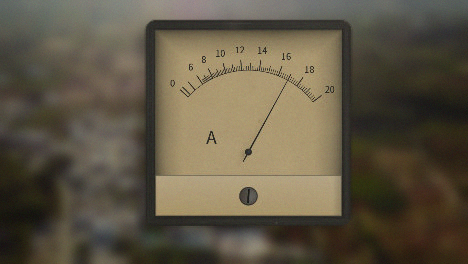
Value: 17; A
